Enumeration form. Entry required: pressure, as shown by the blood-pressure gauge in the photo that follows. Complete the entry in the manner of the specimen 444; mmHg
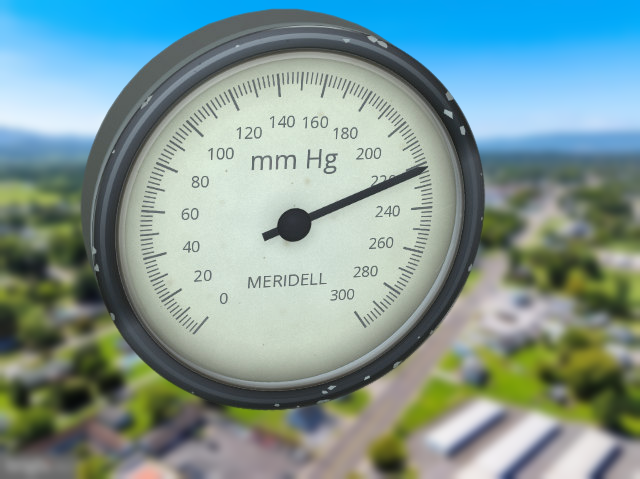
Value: 220; mmHg
